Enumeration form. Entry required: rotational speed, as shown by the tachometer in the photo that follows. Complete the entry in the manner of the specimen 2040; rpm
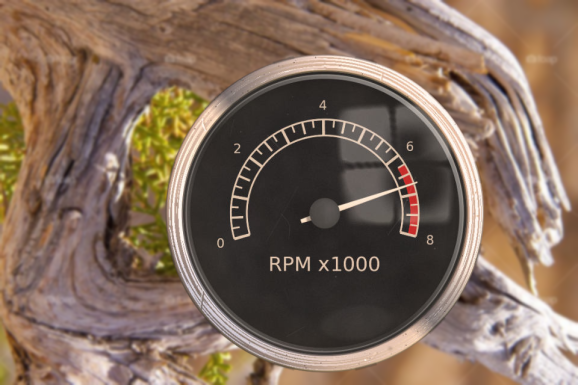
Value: 6750; rpm
